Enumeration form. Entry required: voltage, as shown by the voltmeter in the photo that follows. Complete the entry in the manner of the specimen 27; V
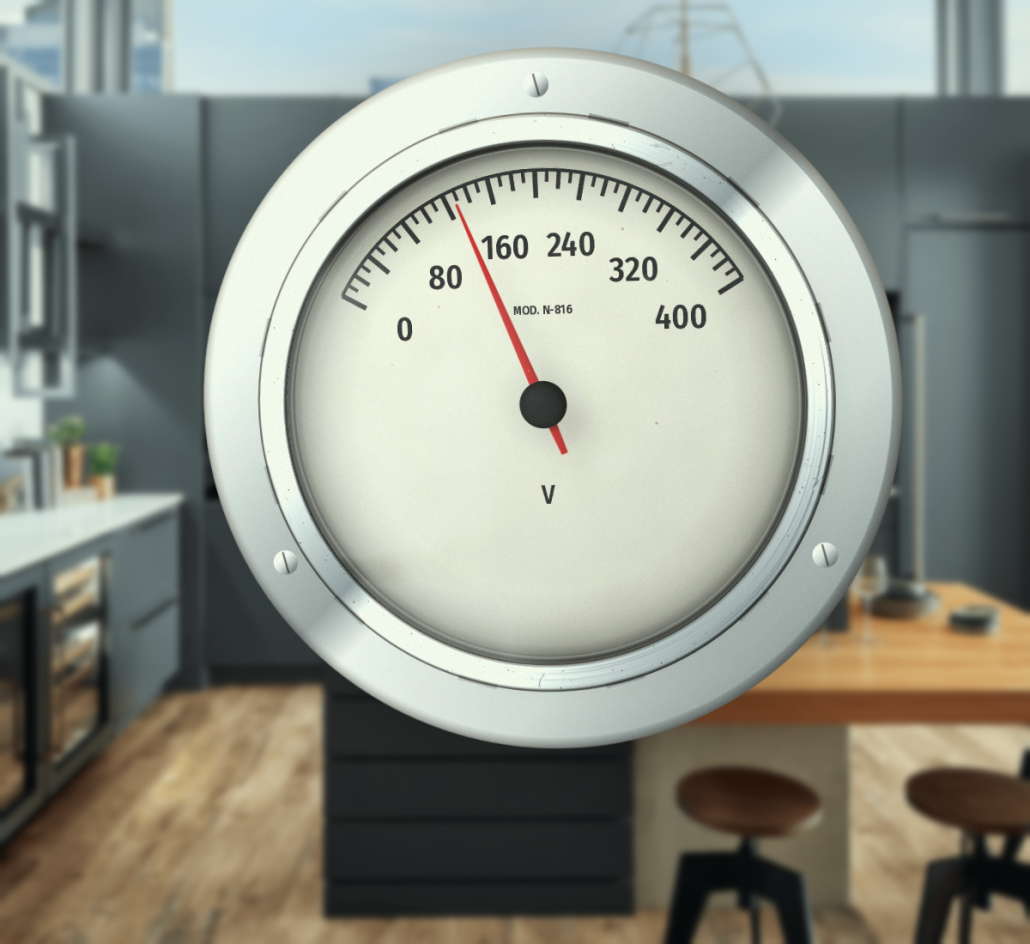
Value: 130; V
